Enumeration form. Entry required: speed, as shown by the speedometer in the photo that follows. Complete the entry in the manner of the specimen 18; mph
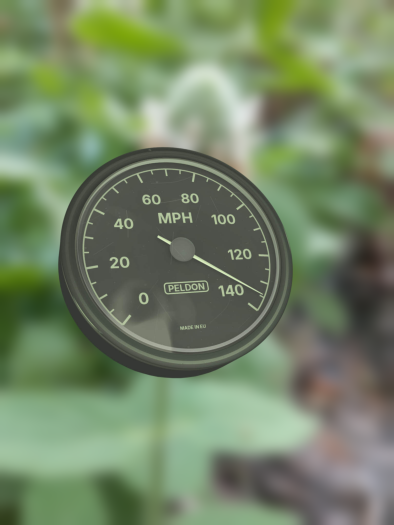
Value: 135; mph
